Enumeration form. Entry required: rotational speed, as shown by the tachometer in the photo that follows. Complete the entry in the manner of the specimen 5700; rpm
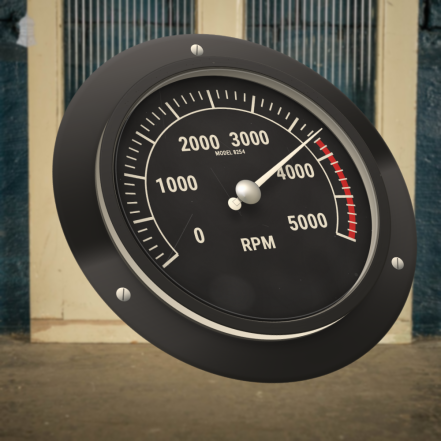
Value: 3750; rpm
